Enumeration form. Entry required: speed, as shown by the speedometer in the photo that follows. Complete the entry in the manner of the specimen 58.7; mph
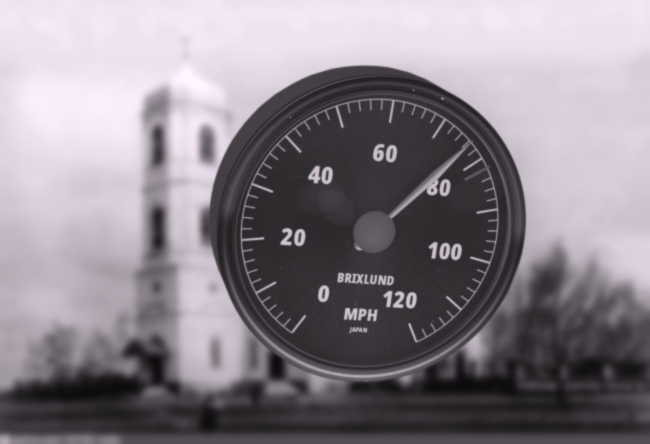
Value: 76; mph
